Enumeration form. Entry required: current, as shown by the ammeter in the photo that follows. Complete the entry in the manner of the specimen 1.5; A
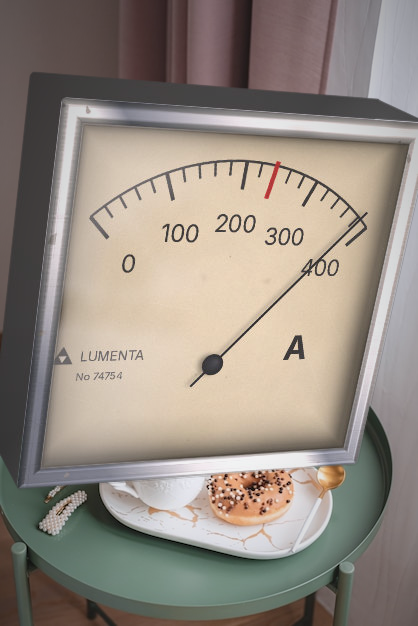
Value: 380; A
